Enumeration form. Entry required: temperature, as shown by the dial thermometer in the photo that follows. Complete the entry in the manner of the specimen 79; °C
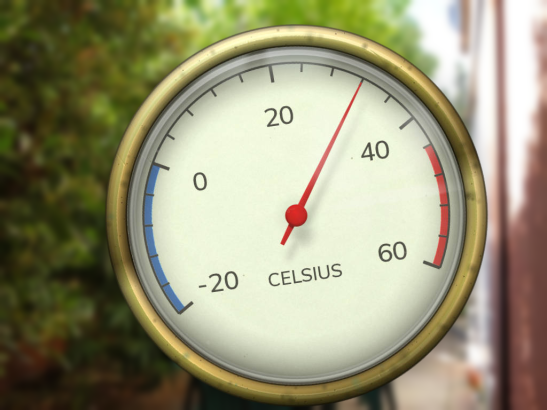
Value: 32; °C
